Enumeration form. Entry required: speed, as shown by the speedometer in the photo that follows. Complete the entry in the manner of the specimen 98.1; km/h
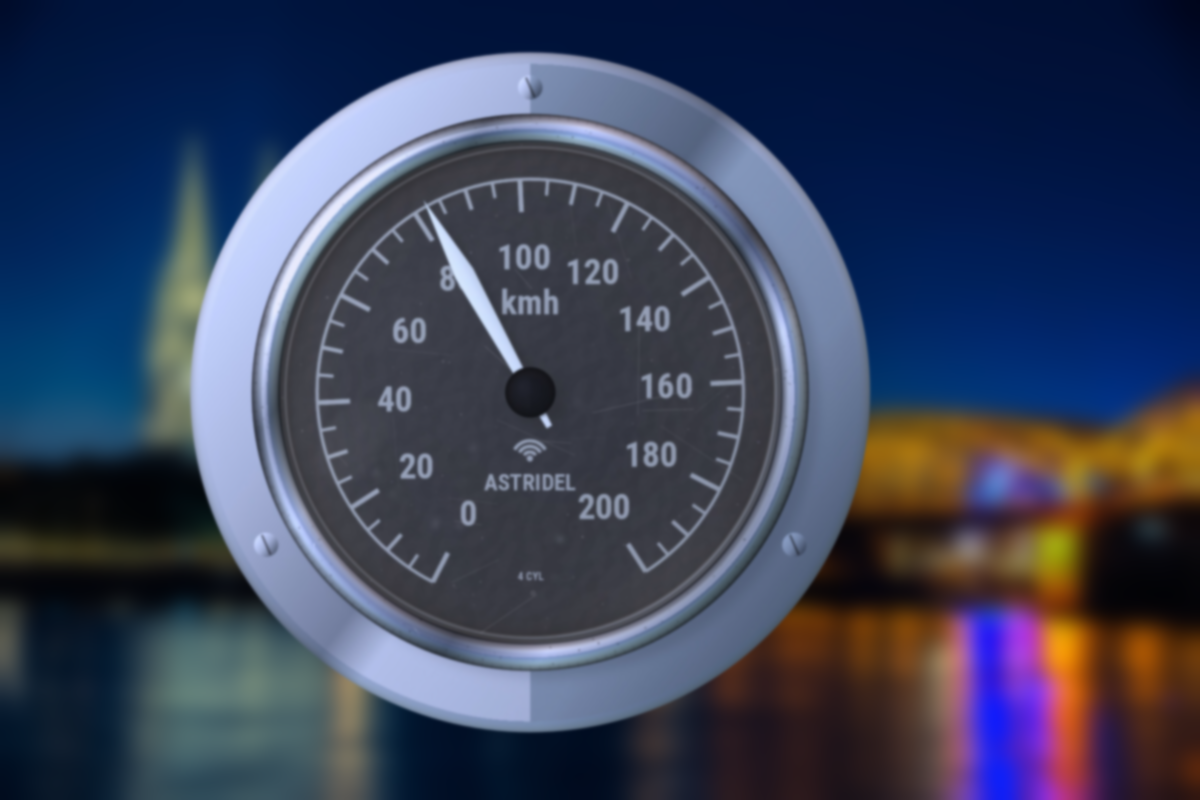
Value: 82.5; km/h
